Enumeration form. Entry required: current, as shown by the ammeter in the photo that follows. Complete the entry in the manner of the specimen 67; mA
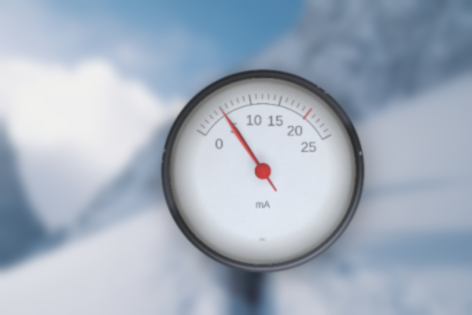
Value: 5; mA
